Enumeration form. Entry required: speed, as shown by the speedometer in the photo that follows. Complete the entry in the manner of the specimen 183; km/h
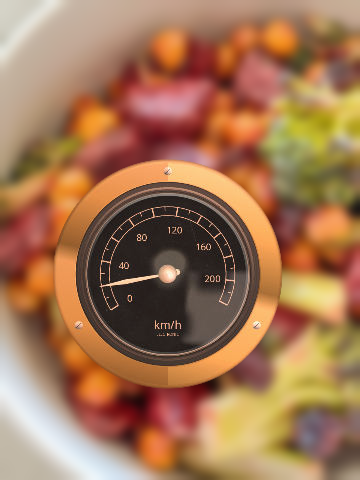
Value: 20; km/h
